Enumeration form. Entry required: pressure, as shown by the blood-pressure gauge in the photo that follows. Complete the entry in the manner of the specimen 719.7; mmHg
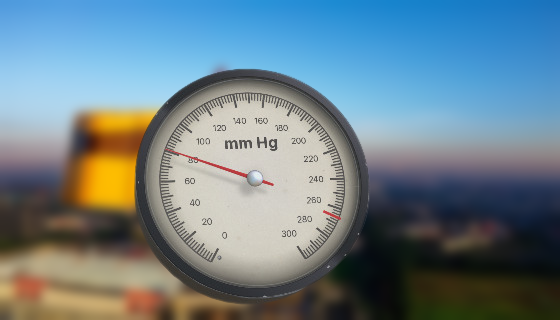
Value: 80; mmHg
